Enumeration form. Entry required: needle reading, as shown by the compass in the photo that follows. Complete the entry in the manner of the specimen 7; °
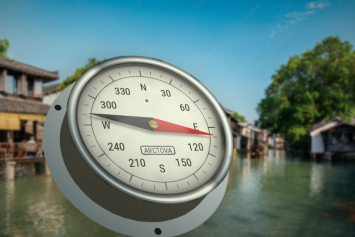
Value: 100; °
